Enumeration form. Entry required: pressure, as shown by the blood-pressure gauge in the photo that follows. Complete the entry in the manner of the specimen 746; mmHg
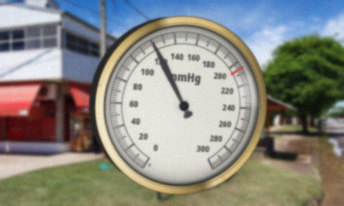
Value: 120; mmHg
